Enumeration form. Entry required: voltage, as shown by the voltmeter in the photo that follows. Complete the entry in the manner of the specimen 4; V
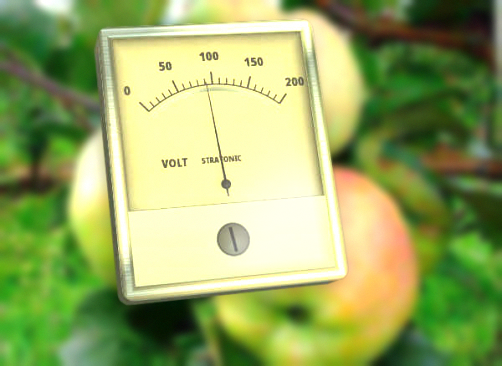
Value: 90; V
